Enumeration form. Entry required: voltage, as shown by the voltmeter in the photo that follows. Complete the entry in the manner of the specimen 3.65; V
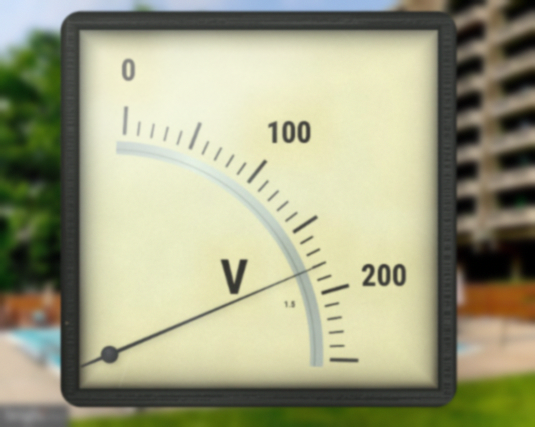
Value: 180; V
